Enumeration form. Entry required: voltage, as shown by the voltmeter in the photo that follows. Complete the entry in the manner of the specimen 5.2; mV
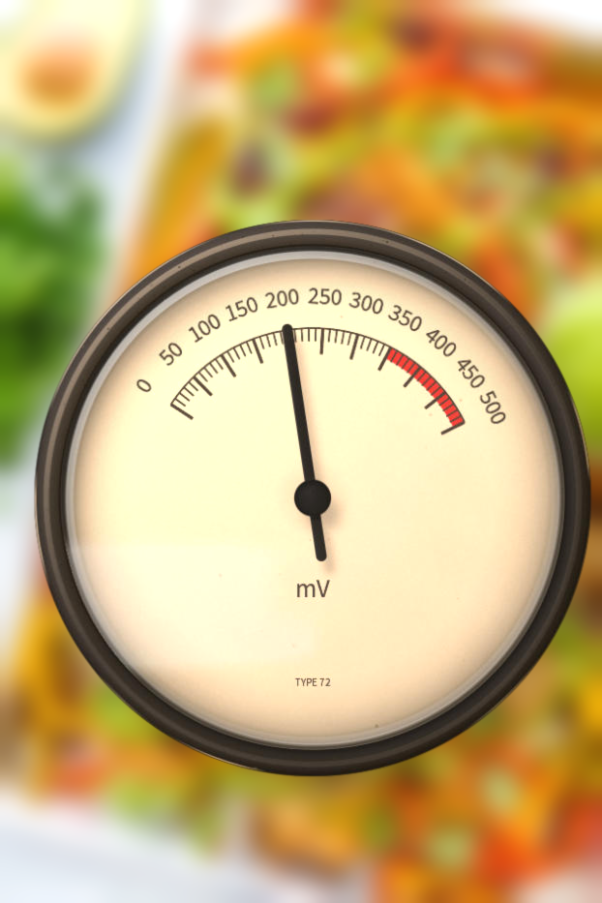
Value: 200; mV
